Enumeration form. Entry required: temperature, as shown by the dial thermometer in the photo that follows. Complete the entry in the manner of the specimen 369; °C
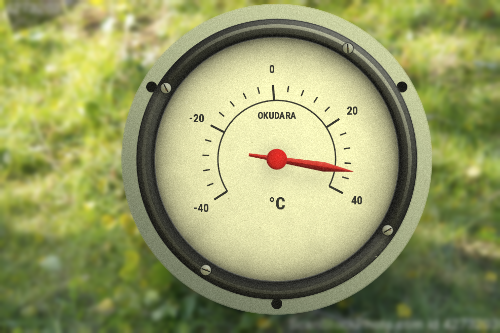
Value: 34; °C
